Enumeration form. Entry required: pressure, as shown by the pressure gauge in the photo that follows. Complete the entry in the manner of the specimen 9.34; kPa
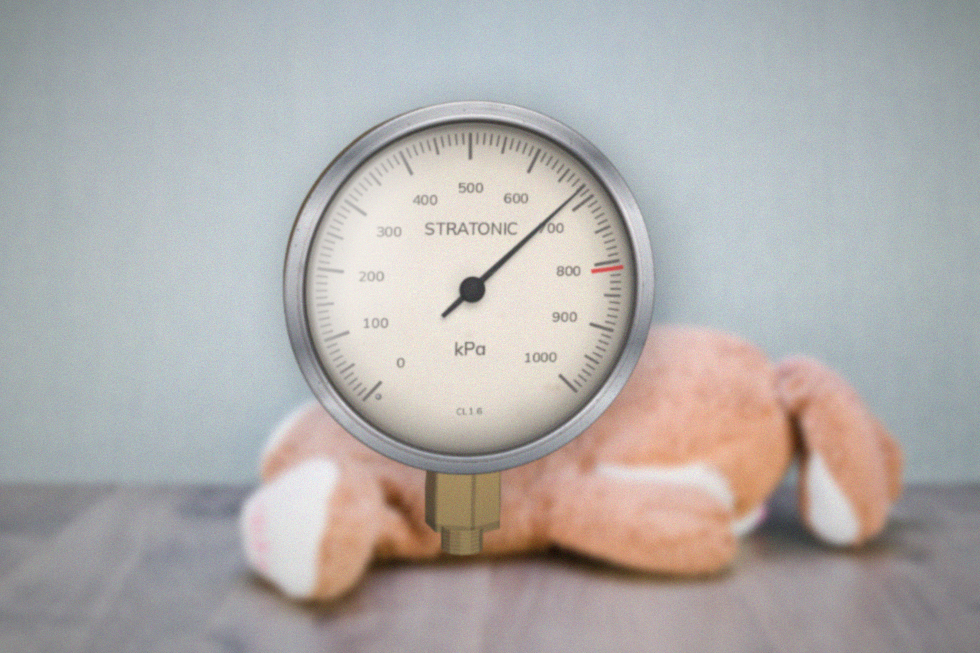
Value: 680; kPa
